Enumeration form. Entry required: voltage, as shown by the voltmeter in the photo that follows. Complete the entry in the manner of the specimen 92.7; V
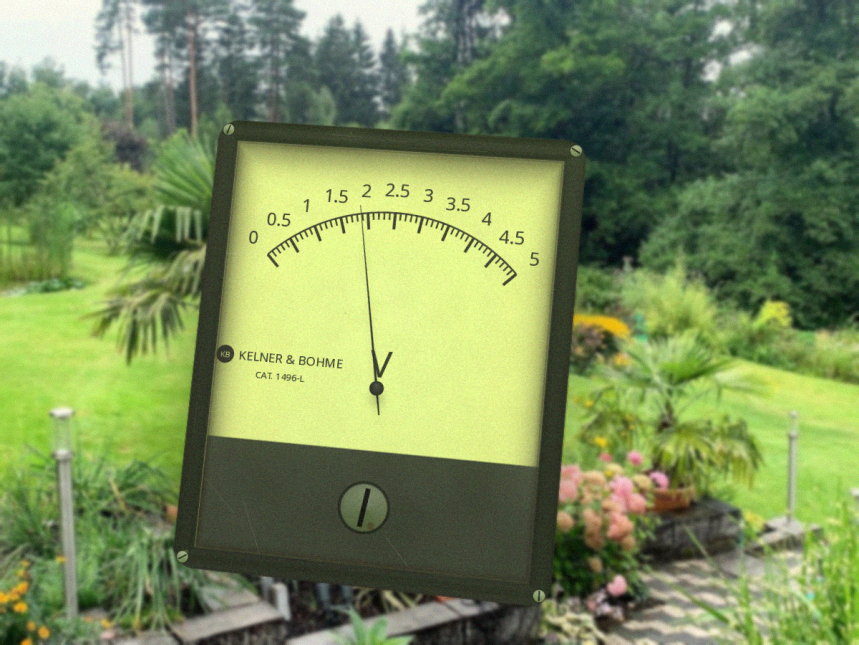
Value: 1.9; V
